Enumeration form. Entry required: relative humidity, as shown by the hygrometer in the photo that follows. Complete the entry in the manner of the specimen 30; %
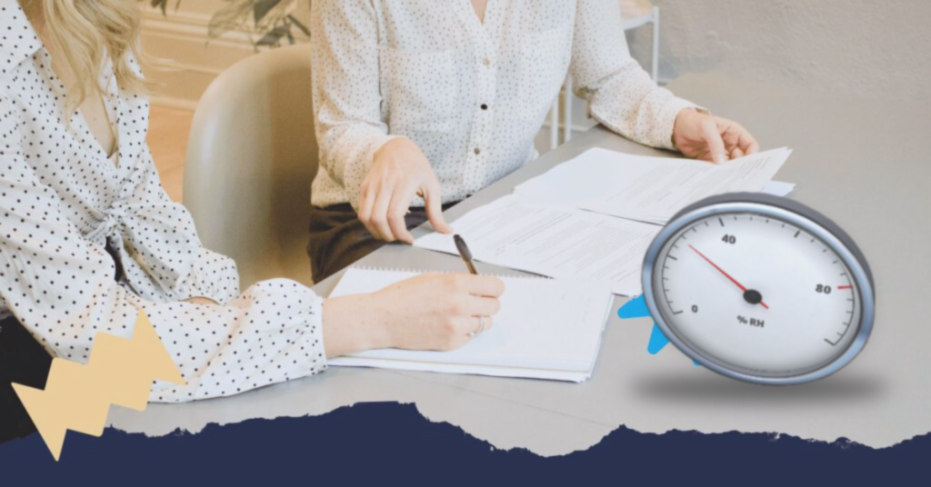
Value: 28; %
